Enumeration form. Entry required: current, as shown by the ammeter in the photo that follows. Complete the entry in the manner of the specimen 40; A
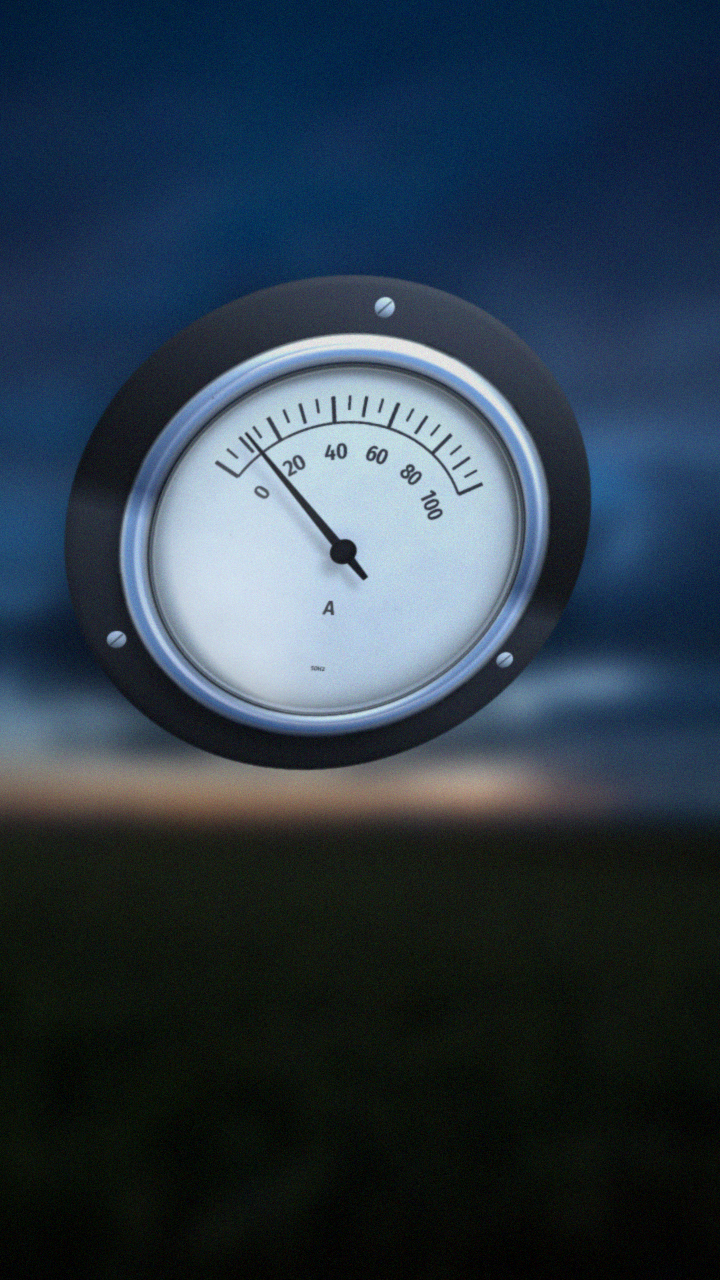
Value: 12.5; A
